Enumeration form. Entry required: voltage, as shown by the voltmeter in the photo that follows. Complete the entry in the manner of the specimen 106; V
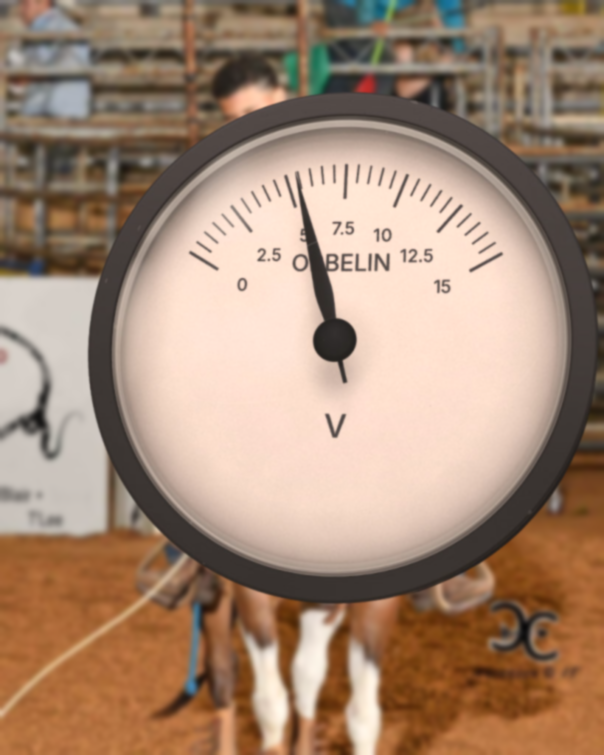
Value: 5.5; V
